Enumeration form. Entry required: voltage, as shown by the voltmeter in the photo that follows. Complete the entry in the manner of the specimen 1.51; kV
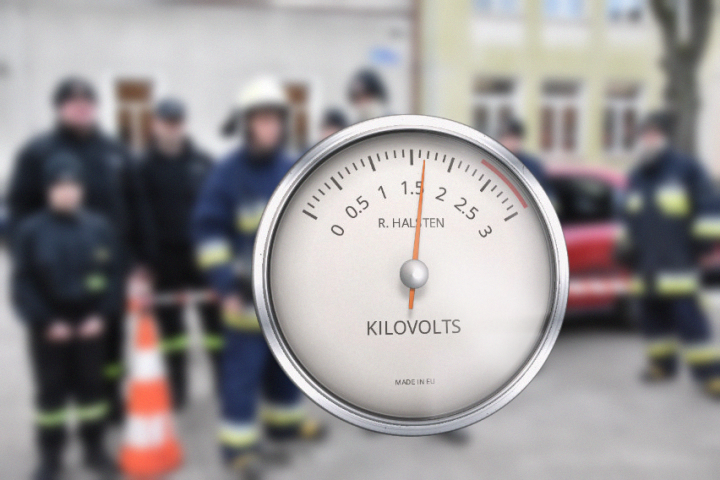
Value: 1.65; kV
